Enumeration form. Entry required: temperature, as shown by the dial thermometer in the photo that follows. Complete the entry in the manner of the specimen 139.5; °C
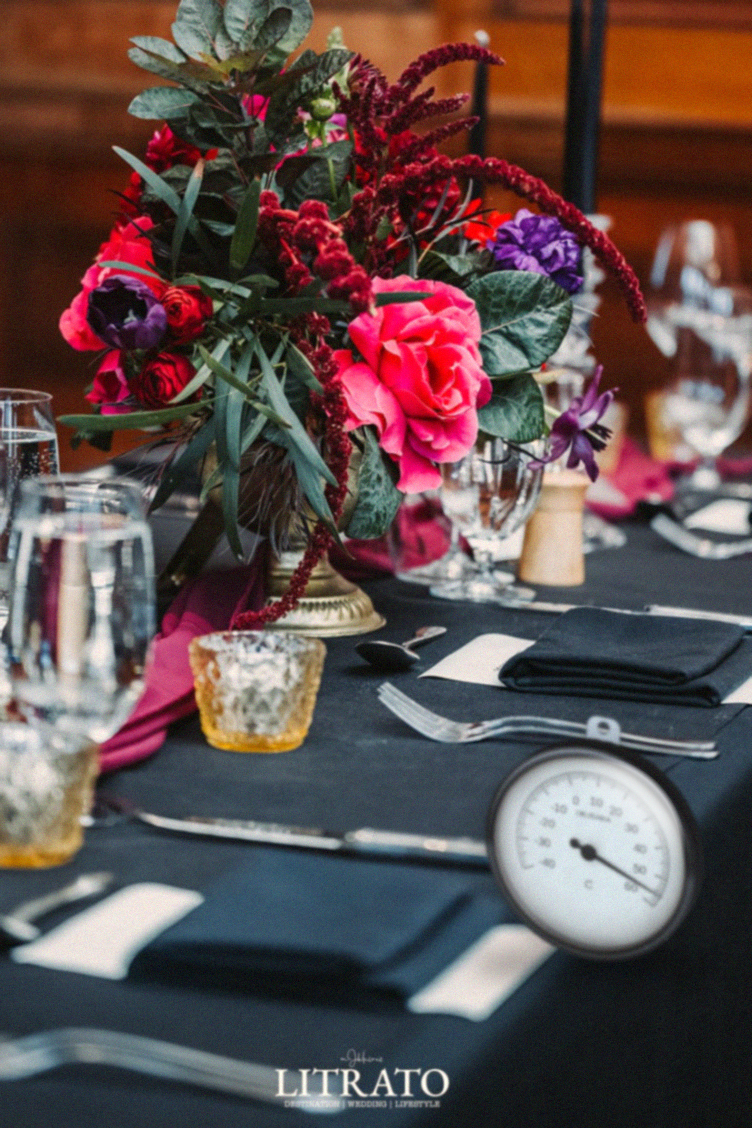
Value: 55; °C
